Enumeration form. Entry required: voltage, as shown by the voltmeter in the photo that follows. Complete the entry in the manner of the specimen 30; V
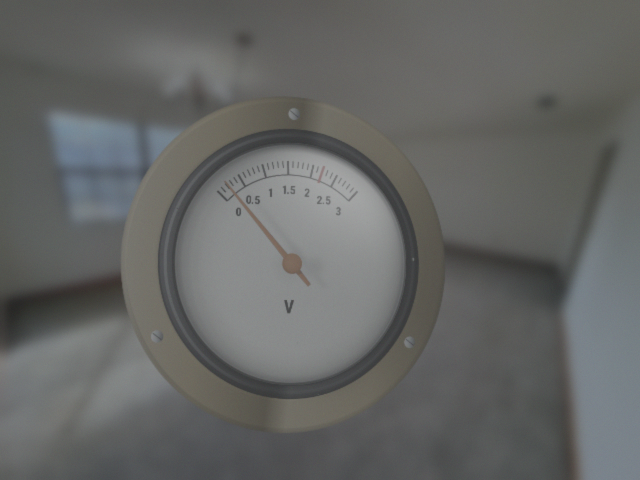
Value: 0.2; V
